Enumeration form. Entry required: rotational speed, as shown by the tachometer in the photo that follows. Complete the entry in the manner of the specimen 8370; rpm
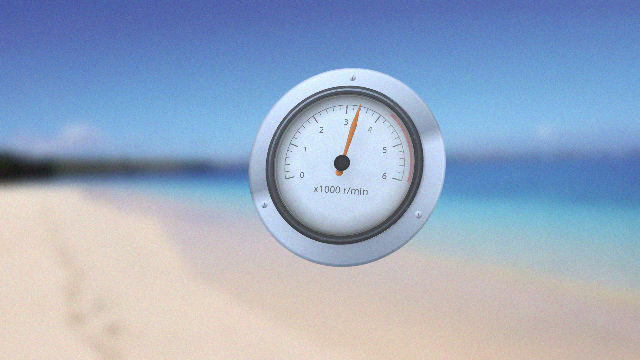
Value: 3400; rpm
